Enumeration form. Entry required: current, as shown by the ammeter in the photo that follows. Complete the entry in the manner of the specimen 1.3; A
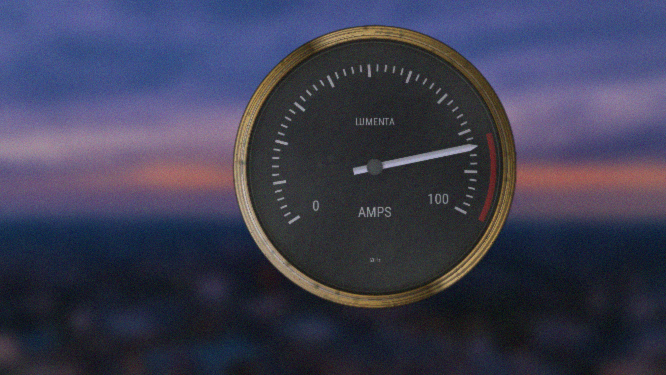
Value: 84; A
